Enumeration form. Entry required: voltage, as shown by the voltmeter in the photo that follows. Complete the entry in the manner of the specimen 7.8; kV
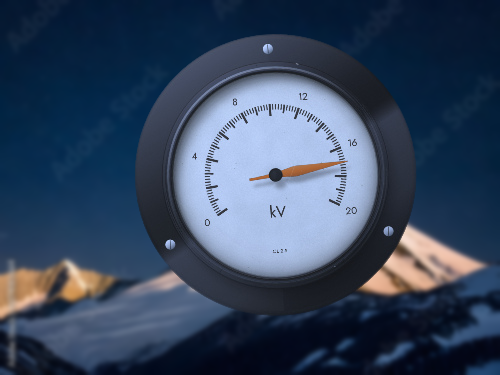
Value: 17; kV
